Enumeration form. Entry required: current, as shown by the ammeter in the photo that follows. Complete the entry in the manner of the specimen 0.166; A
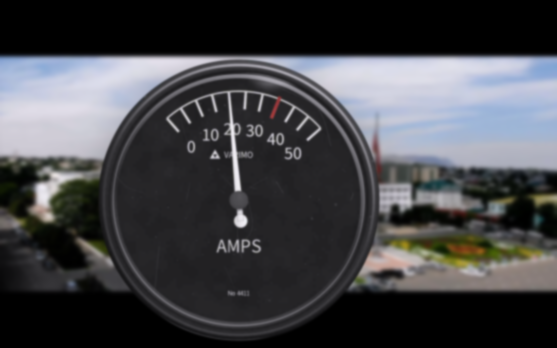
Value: 20; A
